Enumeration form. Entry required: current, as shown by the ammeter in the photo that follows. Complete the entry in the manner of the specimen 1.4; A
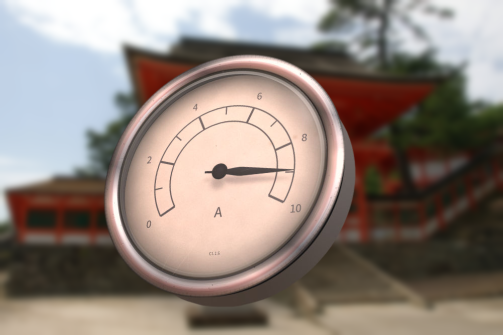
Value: 9; A
